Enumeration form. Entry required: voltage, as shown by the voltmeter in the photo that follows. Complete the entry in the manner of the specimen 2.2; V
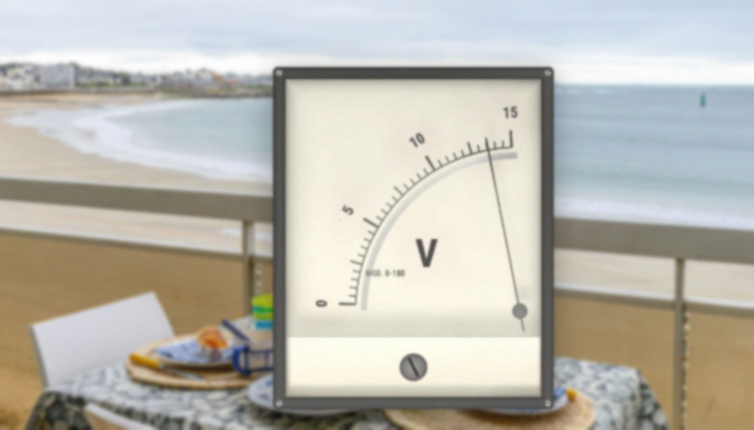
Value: 13.5; V
